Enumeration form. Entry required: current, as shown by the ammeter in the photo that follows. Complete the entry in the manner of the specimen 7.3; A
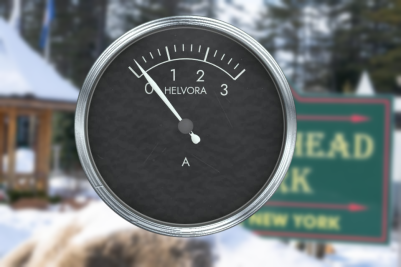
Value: 0.2; A
